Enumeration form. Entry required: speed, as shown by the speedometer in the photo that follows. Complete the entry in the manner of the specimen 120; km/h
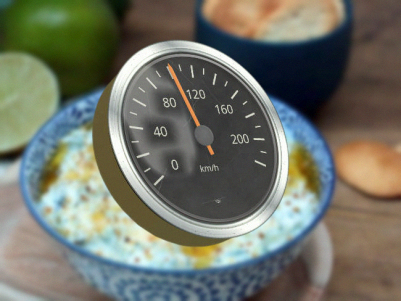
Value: 100; km/h
